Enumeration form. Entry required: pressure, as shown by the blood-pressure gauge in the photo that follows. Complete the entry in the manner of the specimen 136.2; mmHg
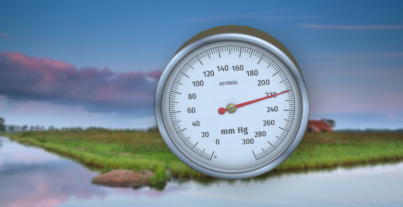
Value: 220; mmHg
